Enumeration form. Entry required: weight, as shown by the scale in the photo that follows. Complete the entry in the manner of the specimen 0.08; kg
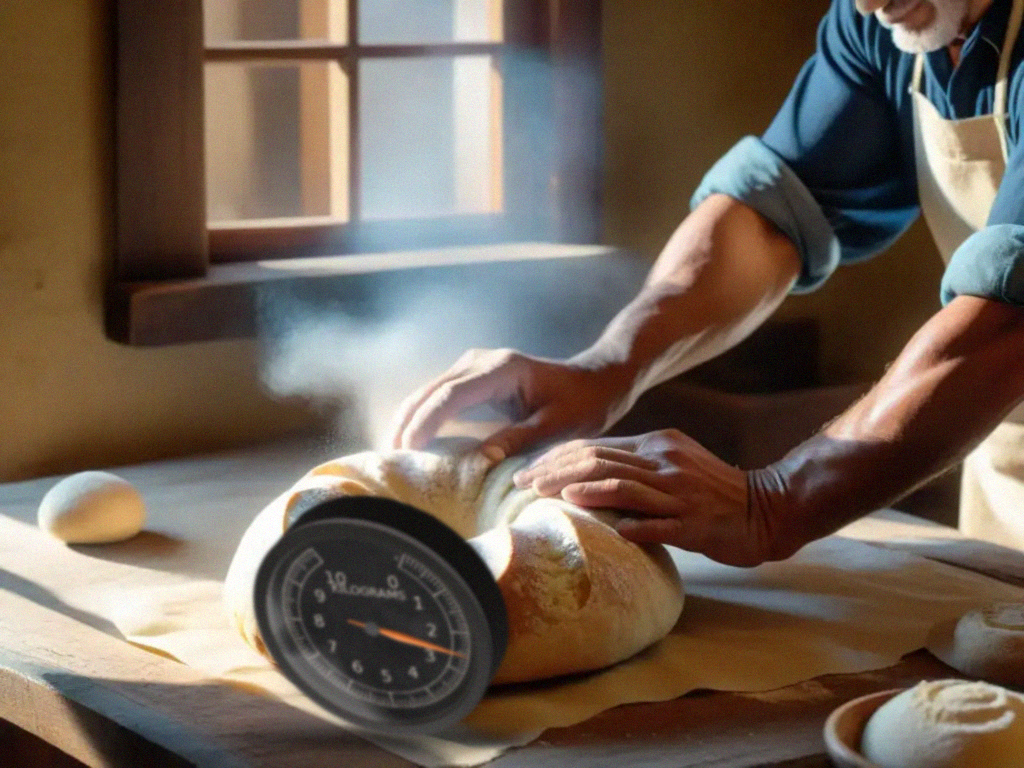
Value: 2.5; kg
